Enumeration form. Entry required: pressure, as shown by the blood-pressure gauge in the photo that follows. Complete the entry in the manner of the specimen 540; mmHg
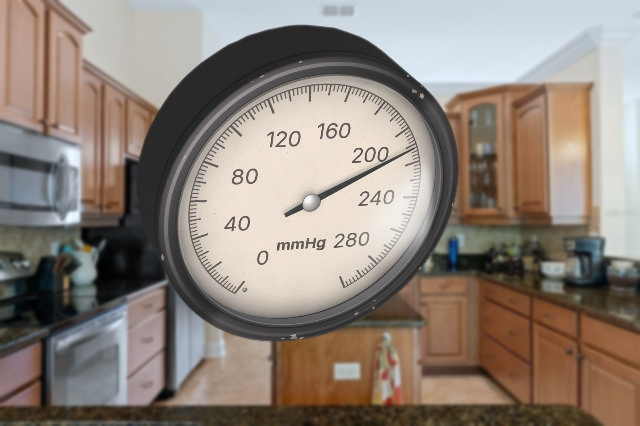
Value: 210; mmHg
